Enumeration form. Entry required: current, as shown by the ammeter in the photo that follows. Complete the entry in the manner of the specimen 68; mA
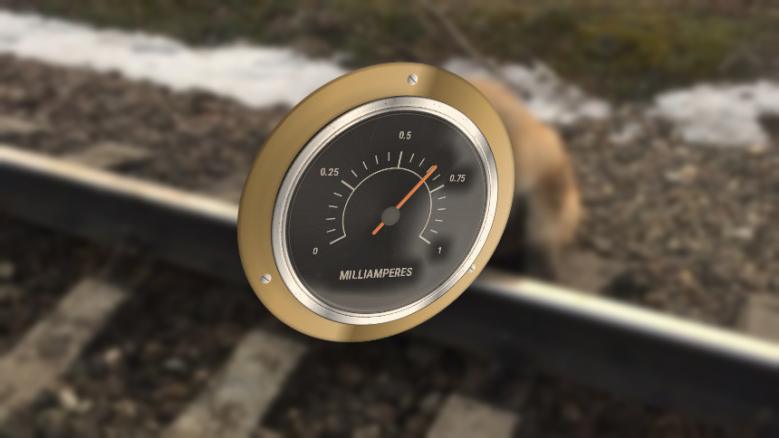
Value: 0.65; mA
